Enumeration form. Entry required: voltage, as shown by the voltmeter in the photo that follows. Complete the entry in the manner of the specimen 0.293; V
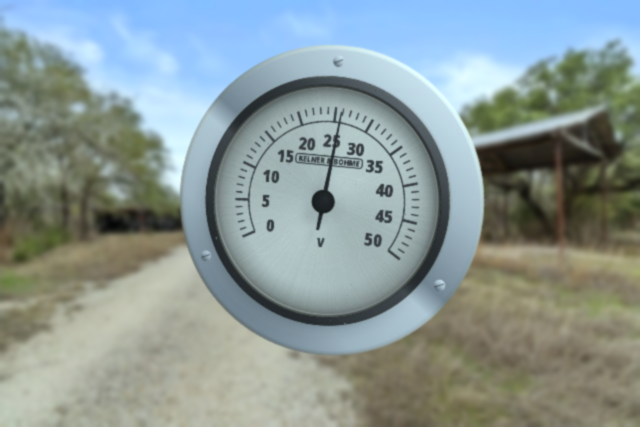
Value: 26; V
